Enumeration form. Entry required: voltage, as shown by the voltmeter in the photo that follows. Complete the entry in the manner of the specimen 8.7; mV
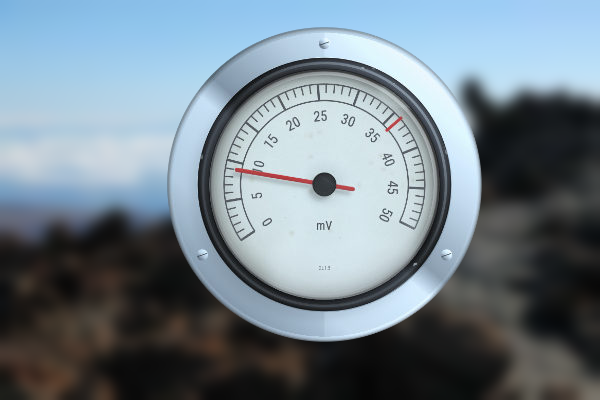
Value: 9; mV
